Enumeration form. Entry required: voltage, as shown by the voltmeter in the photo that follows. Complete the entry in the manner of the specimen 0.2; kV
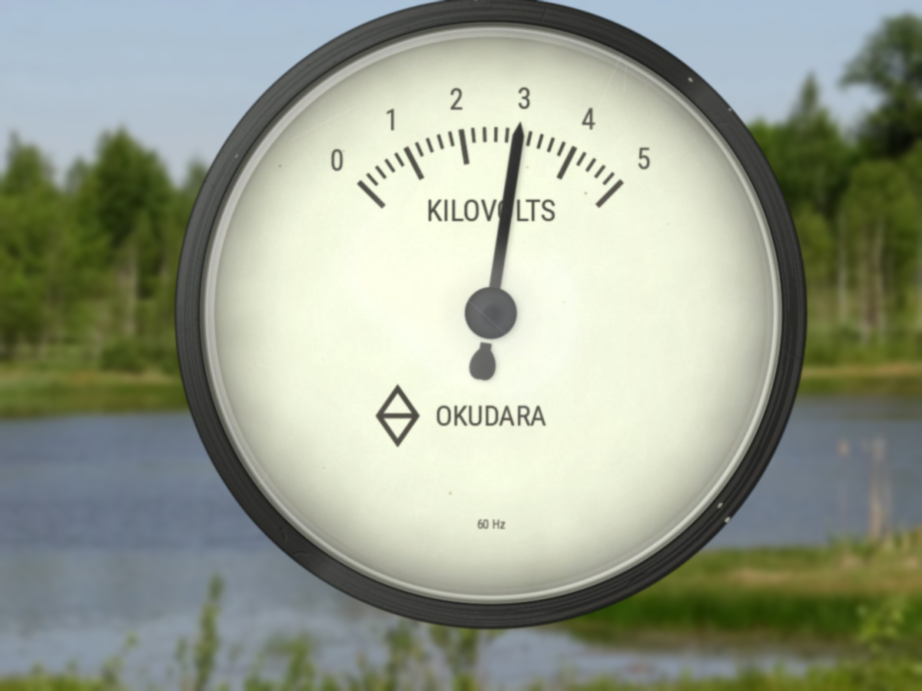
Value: 3; kV
